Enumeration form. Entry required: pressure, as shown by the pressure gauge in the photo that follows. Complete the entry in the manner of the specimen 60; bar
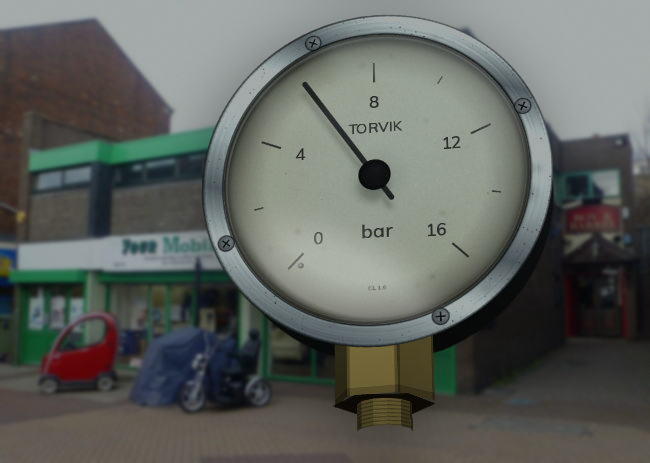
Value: 6; bar
